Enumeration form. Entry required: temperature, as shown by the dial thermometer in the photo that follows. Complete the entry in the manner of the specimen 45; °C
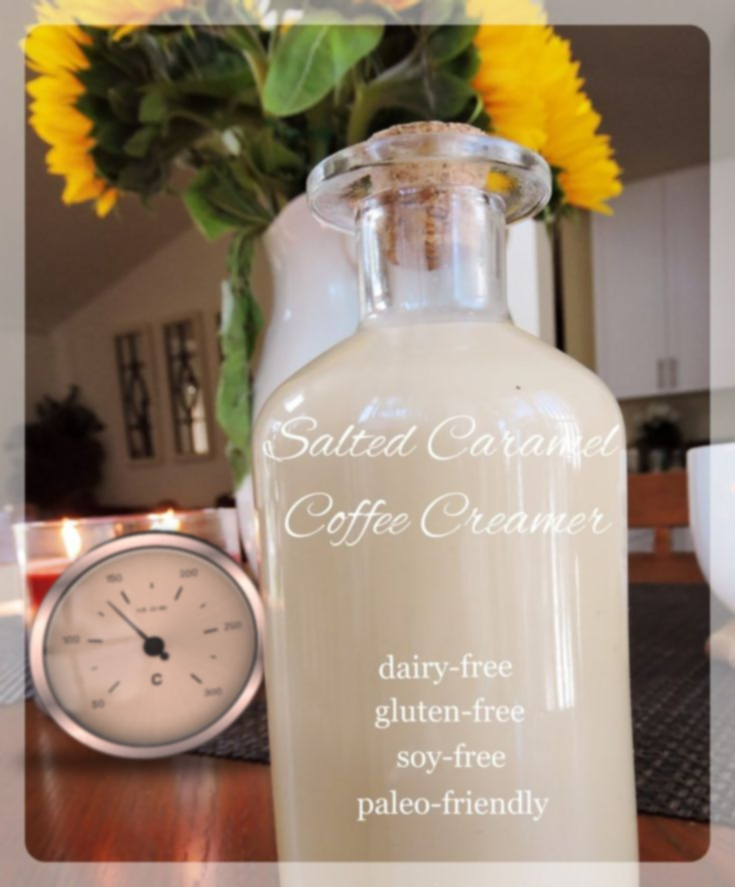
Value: 137.5; °C
